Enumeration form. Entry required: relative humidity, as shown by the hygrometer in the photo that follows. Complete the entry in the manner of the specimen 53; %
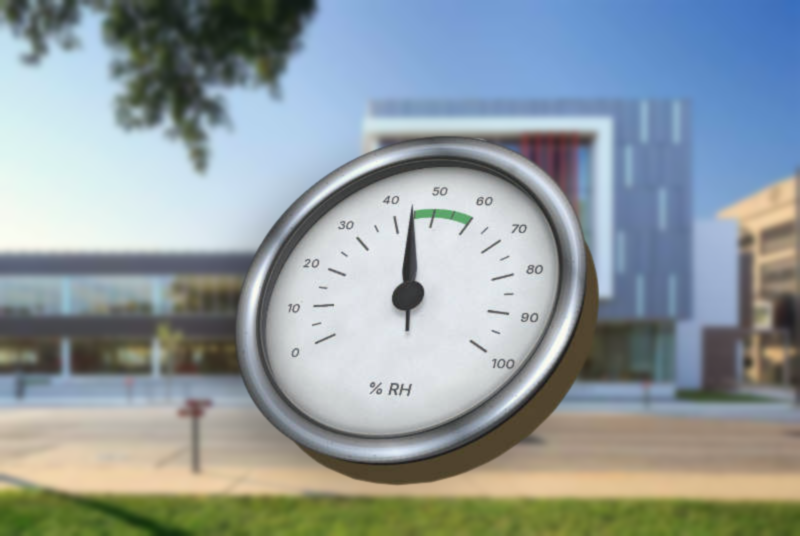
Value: 45; %
